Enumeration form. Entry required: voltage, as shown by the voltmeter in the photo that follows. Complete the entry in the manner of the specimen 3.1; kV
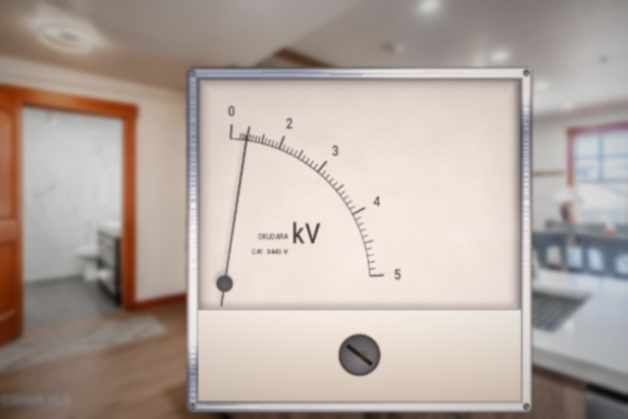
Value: 1; kV
